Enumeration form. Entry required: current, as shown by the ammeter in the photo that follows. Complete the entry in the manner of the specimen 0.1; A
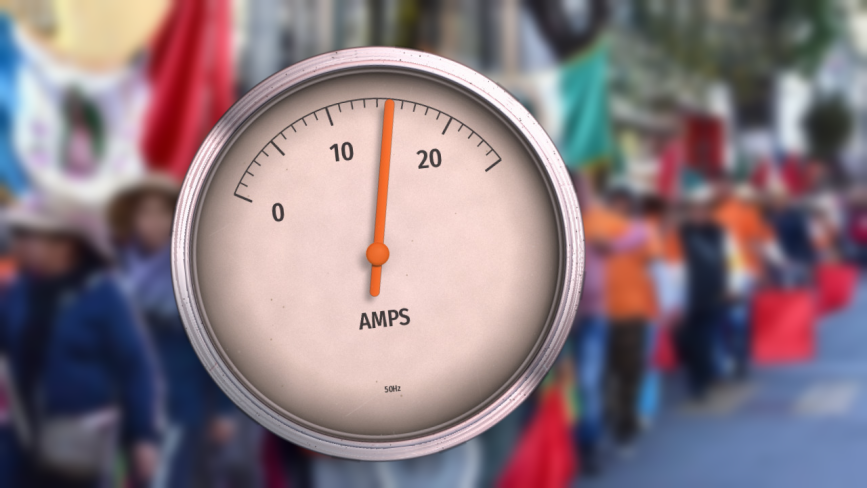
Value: 15; A
